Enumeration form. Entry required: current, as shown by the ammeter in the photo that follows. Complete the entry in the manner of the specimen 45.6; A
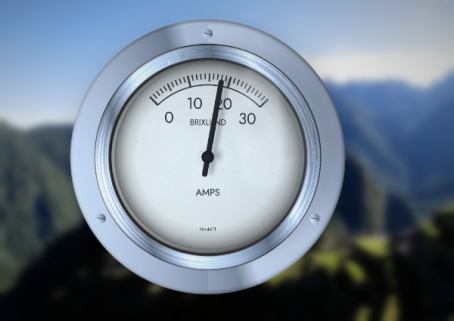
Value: 18; A
